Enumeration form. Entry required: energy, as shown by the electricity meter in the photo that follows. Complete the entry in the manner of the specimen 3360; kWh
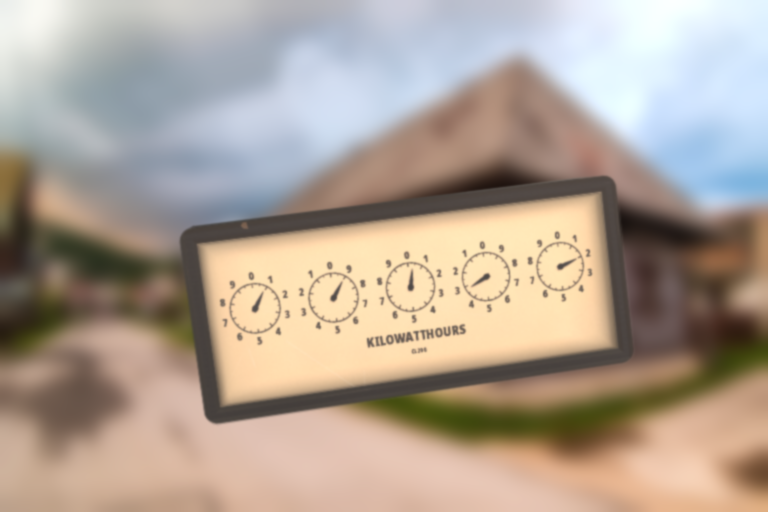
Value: 9032; kWh
